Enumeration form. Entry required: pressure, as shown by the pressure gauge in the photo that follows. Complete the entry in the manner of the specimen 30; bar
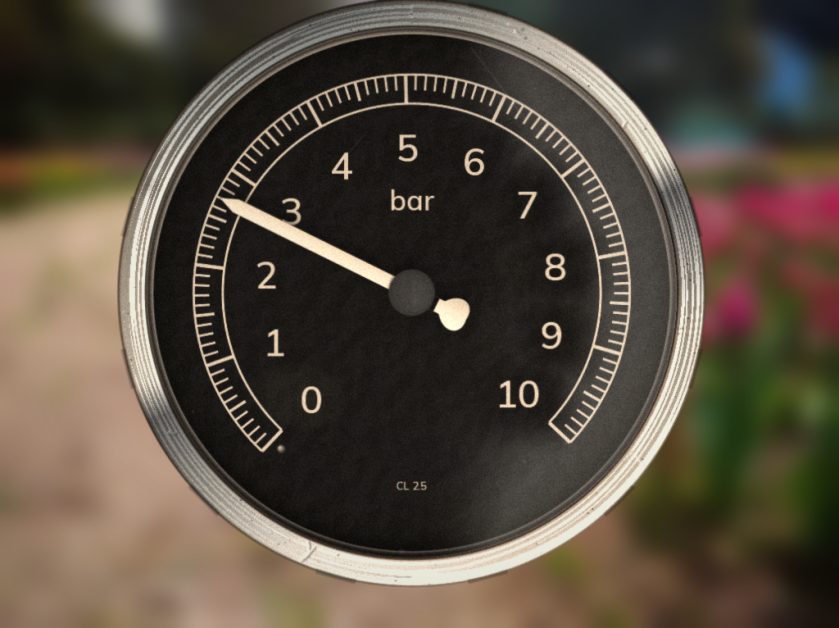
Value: 2.7; bar
